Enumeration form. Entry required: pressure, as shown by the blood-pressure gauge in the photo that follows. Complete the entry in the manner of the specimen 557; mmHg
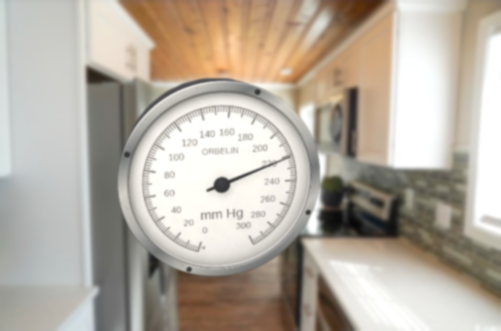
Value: 220; mmHg
